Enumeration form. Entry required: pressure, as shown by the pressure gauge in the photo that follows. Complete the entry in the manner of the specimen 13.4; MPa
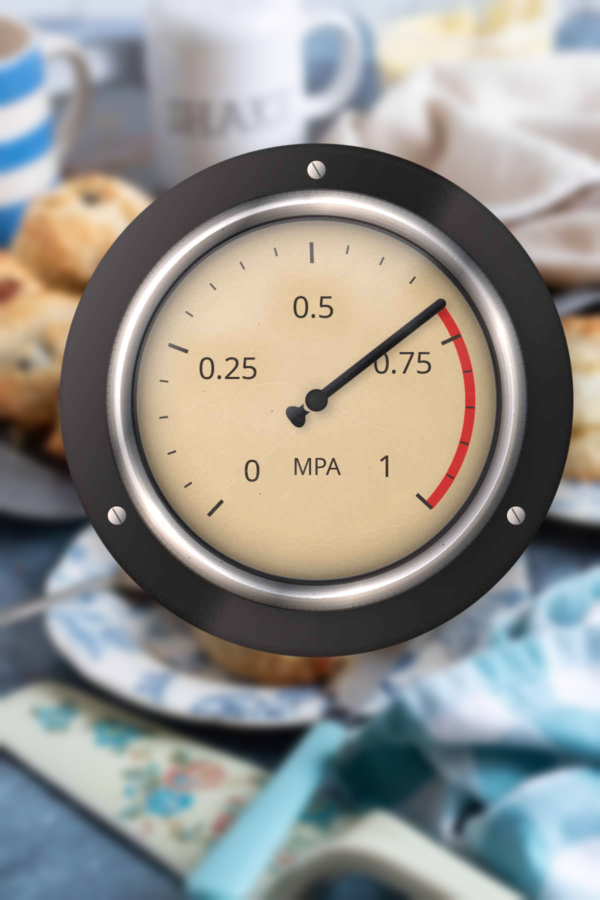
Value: 0.7; MPa
